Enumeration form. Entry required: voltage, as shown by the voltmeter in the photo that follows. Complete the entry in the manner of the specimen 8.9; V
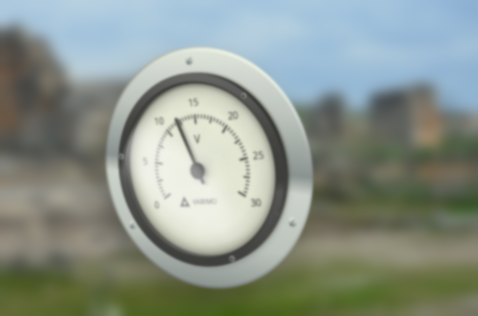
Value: 12.5; V
